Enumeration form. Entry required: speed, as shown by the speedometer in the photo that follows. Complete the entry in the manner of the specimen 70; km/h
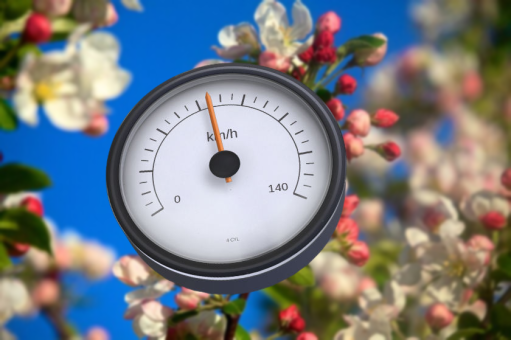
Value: 65; km/h
